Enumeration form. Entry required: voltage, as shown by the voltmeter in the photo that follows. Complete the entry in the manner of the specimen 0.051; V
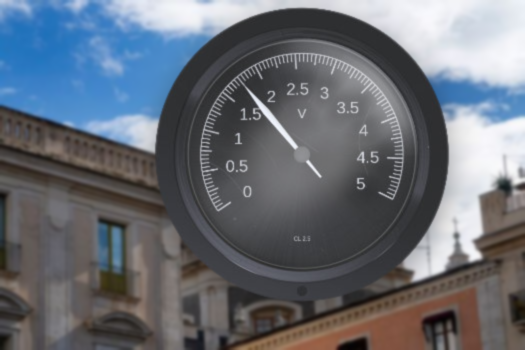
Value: 1.75; V
